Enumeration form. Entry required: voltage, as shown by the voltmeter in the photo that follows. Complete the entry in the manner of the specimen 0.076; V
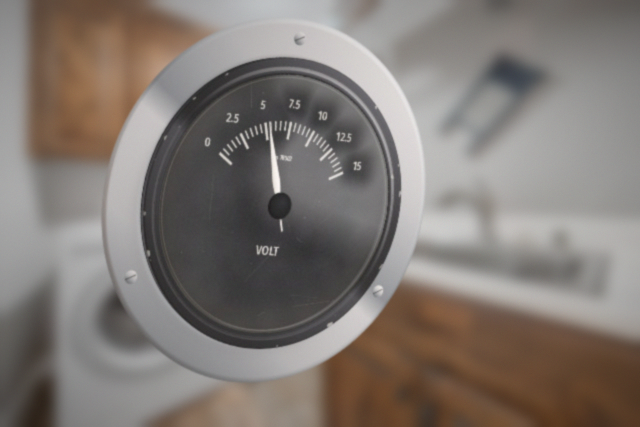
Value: 5; V
